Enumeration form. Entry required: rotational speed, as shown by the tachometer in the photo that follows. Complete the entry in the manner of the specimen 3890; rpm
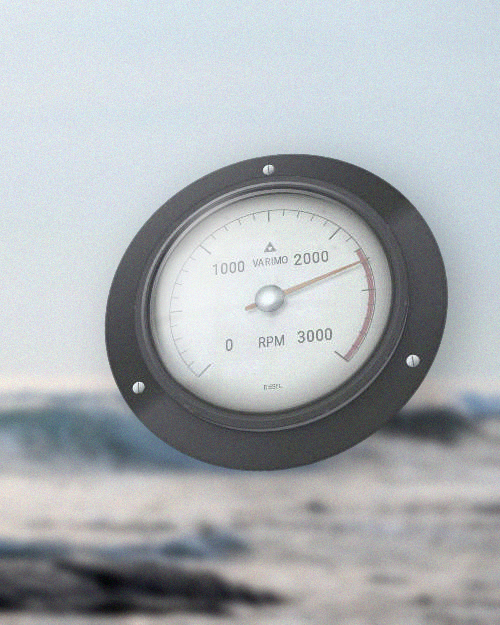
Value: 2300; rpm
